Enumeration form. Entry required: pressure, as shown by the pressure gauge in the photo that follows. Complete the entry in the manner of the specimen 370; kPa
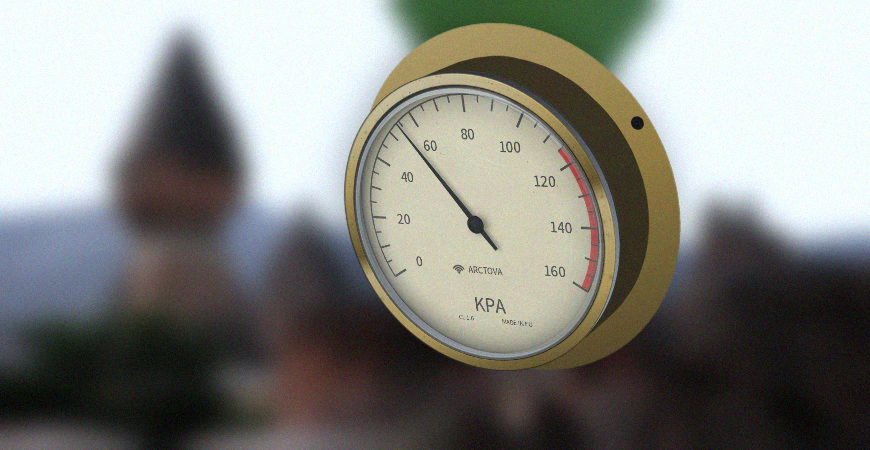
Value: 55; kPa
